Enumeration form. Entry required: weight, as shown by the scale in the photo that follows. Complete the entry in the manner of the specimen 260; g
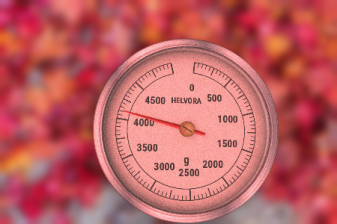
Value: 4100; g
